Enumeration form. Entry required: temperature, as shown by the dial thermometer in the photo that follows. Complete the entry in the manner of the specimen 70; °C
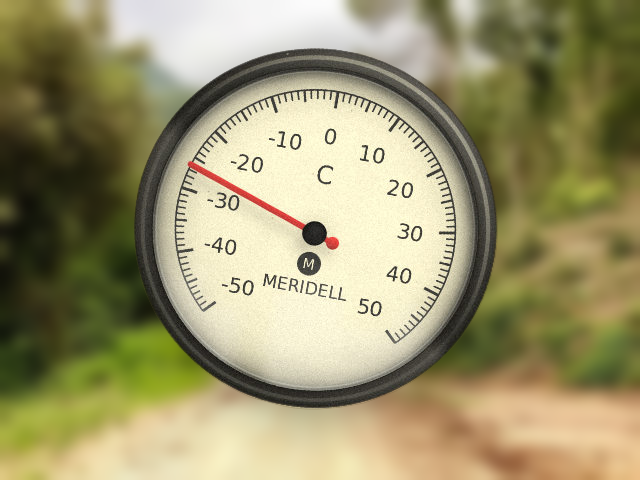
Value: -26; °C
